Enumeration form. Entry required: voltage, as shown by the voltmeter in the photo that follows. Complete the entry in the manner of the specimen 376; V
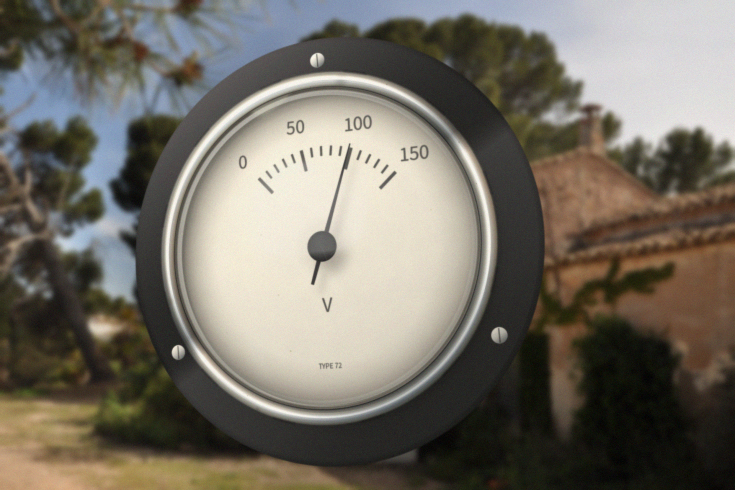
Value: 100; V
